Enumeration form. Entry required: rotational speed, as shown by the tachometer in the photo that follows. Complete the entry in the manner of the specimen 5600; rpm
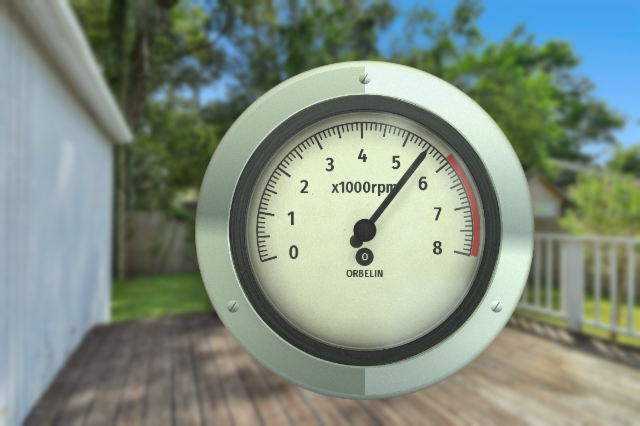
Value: 5500; rpm
